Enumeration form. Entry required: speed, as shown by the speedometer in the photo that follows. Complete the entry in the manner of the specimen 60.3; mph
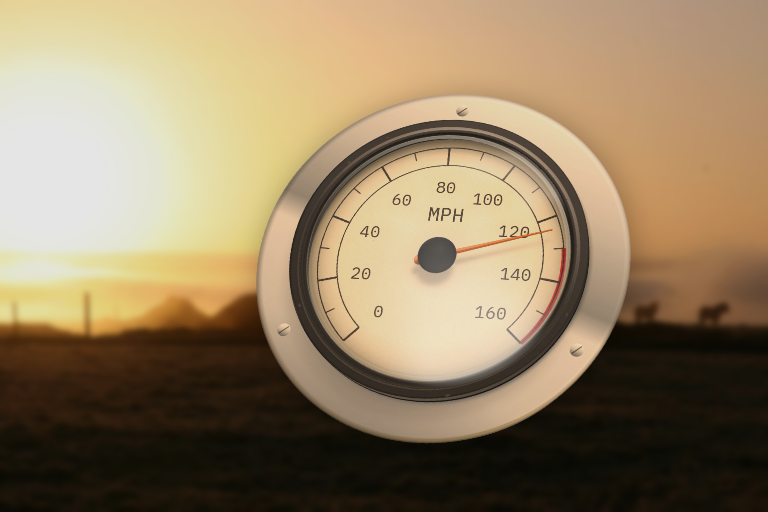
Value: 125; mph
